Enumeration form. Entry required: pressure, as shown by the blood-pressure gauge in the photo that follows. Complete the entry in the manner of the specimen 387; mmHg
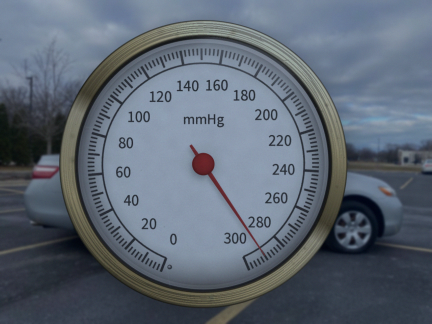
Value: 290; mmHg
